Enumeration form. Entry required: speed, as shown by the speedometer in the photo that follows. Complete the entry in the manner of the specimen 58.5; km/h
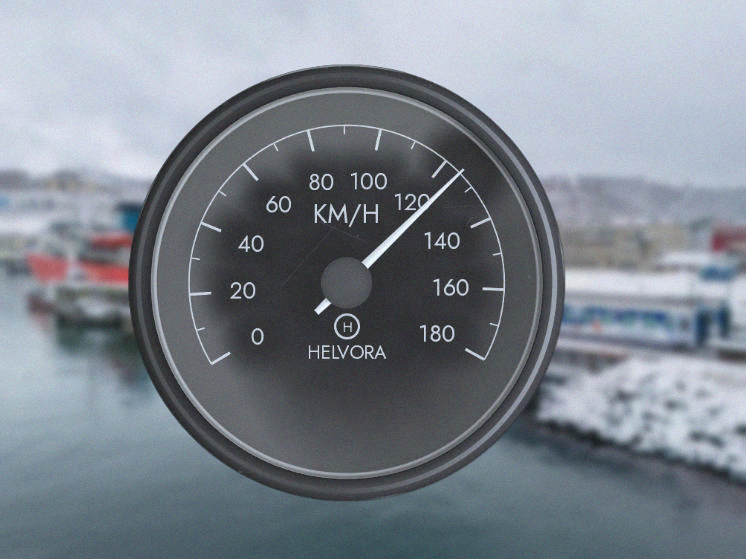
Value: 125; km/h
